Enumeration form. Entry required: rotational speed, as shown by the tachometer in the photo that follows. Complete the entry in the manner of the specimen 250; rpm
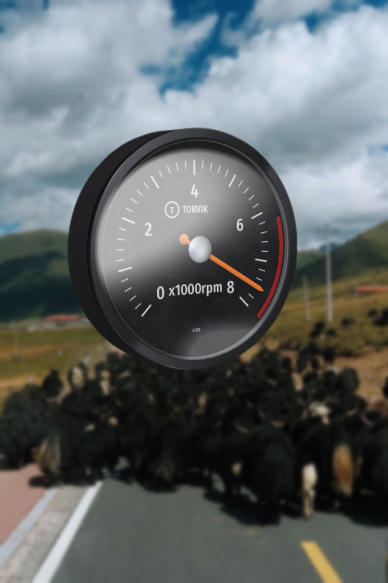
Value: 7600; rpm
